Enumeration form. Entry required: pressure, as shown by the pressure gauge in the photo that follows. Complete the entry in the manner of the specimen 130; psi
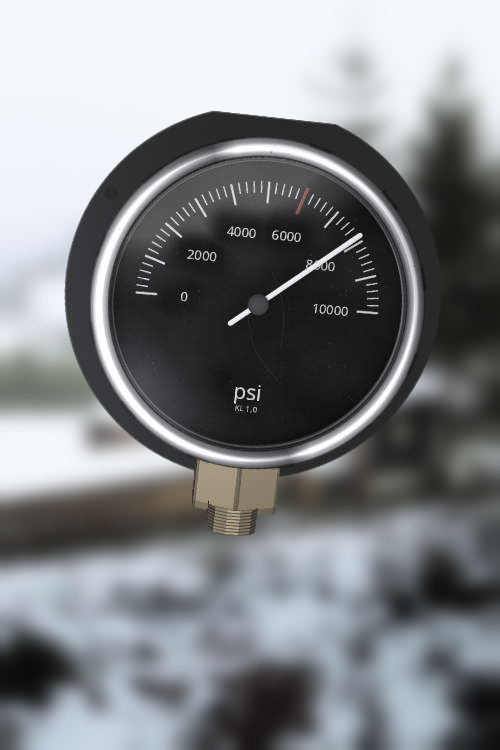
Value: 7800; psi
